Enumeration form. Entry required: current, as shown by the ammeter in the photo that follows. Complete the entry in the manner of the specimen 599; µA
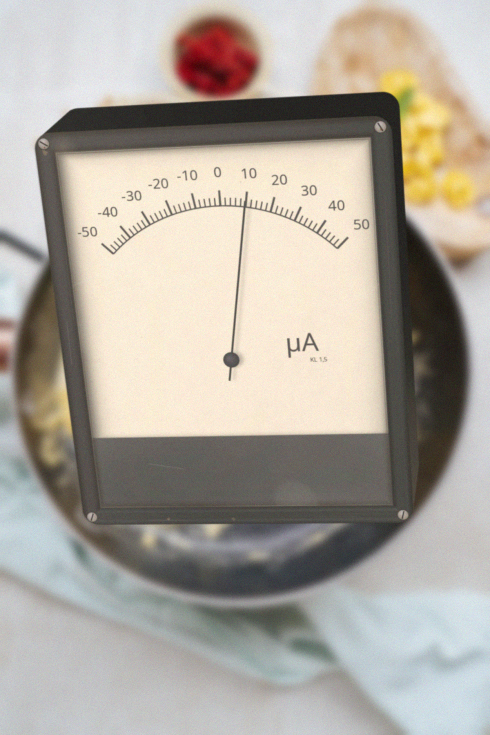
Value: 10; µA
